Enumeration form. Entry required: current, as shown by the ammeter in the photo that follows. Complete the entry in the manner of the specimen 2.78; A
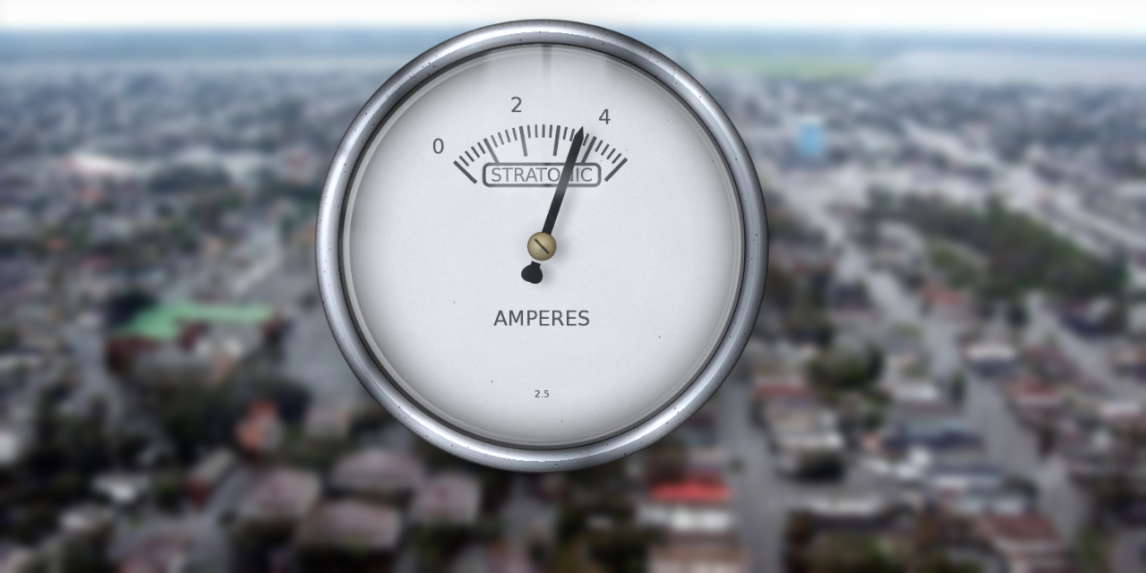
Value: 3.6; A
